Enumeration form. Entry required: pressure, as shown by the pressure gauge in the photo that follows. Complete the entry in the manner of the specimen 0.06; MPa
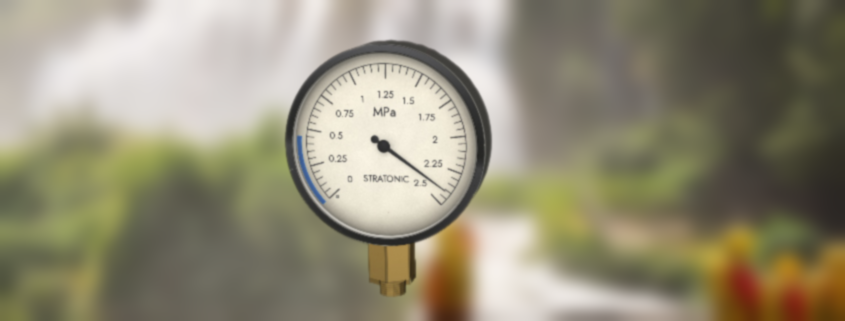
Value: 2.4; MPa
